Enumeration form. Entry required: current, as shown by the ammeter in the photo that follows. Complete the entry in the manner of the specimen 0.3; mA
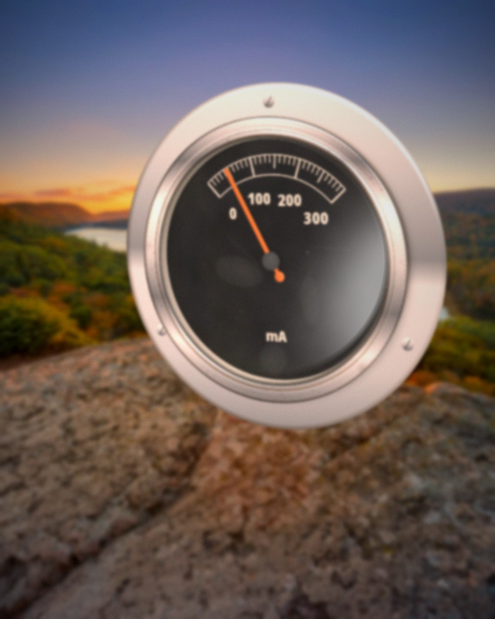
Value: 50; mA
